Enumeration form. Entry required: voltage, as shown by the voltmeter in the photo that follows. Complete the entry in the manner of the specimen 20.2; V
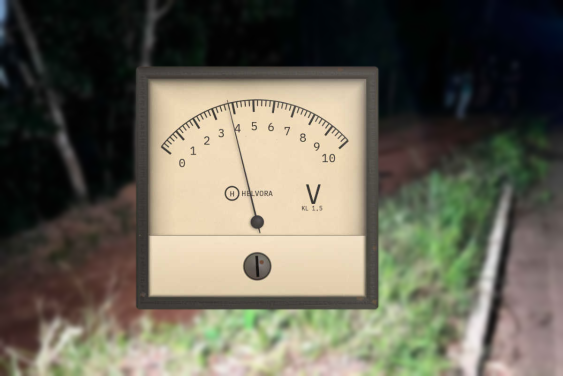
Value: 3.8; V
